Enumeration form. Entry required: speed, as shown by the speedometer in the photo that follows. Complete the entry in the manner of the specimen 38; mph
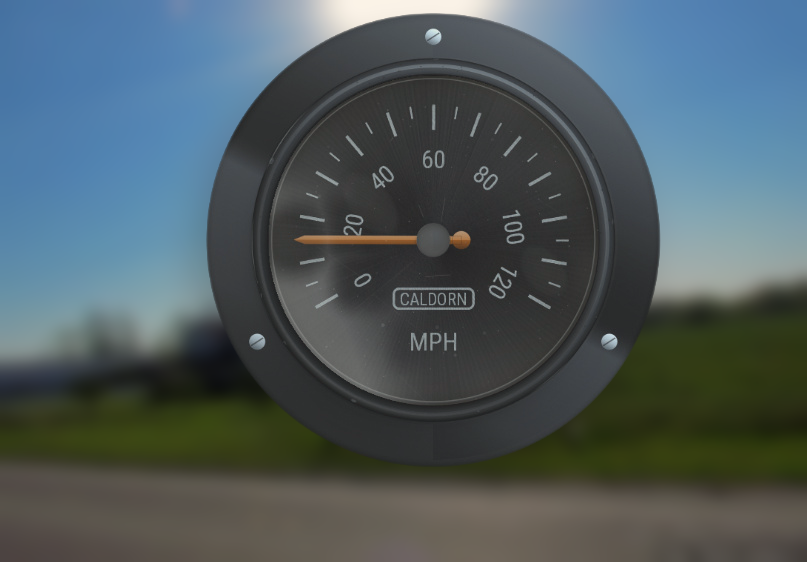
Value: 15; mph
